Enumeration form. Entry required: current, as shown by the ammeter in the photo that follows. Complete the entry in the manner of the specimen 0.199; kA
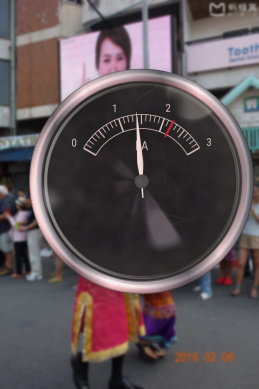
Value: 1.4; kA
